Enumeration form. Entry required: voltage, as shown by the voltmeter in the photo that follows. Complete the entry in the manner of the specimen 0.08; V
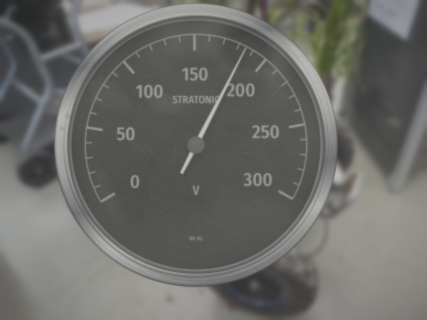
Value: 185; V
